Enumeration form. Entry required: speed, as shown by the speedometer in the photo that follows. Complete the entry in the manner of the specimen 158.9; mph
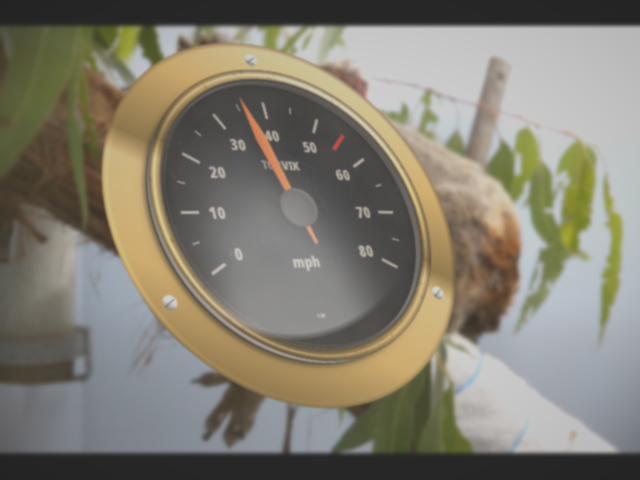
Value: 35; mph
